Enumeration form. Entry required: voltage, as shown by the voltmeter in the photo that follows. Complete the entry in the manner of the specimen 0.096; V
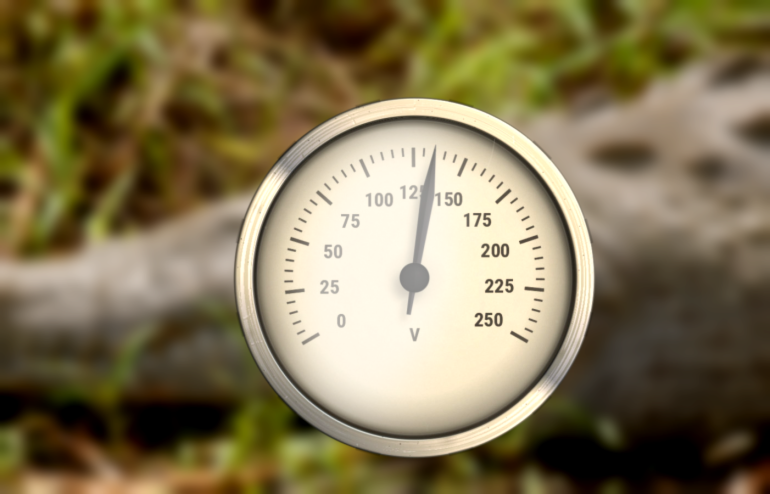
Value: 135; V
